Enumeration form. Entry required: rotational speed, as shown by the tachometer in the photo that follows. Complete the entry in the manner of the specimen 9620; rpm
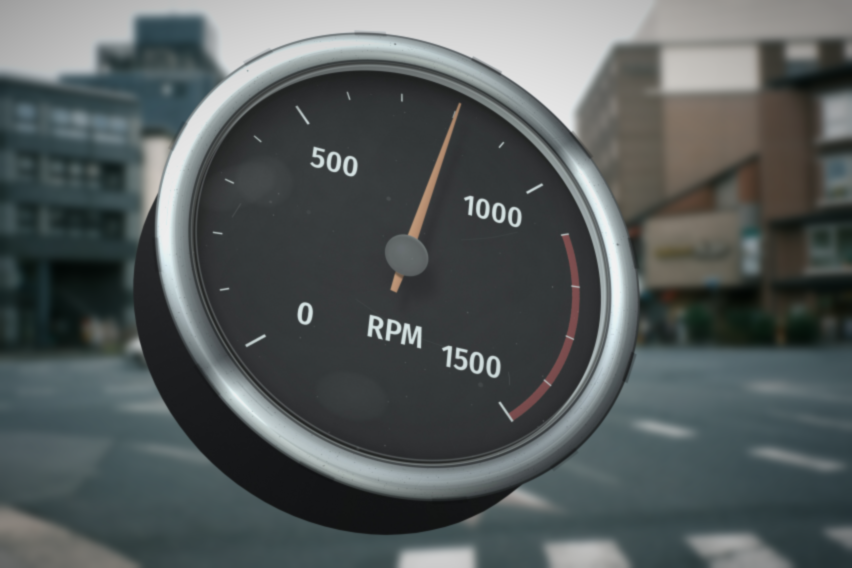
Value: 800; rpm
